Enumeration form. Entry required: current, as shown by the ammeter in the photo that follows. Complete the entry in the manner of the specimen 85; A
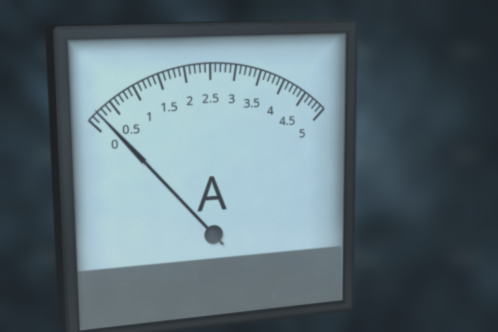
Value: 0.2; A
